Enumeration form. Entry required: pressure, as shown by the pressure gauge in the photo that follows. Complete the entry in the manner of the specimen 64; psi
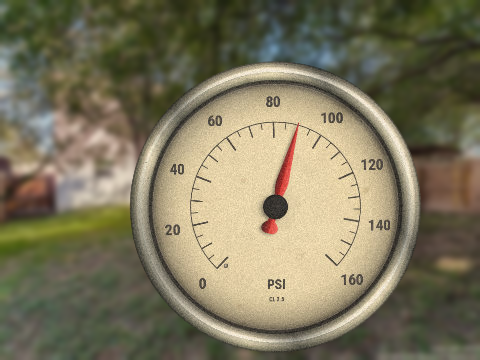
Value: 90; psi
